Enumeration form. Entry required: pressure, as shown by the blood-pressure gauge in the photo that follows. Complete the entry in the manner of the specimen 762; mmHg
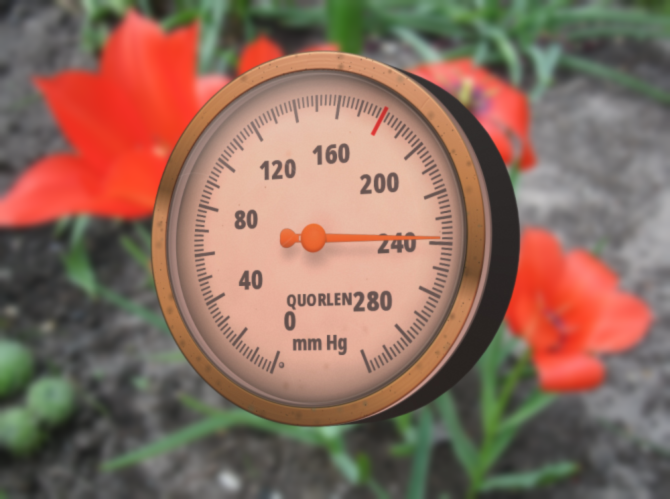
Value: 238; mmHg
